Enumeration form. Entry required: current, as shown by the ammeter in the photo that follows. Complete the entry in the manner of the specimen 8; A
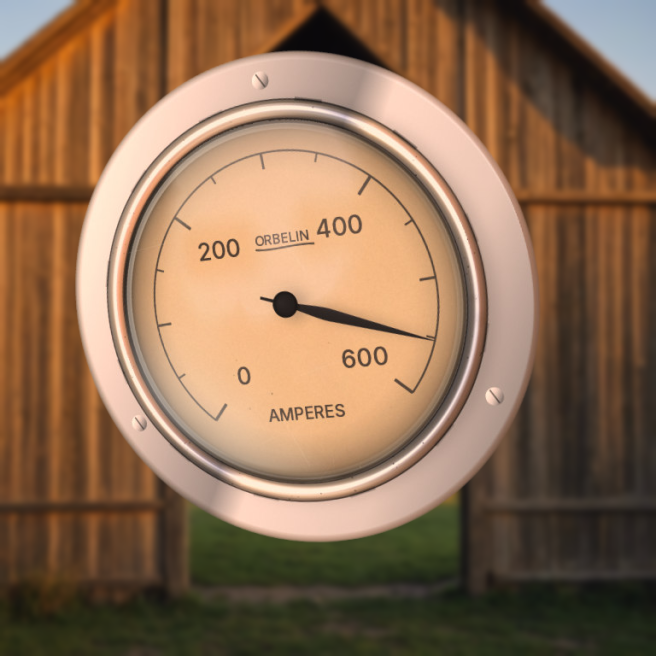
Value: 550; A
